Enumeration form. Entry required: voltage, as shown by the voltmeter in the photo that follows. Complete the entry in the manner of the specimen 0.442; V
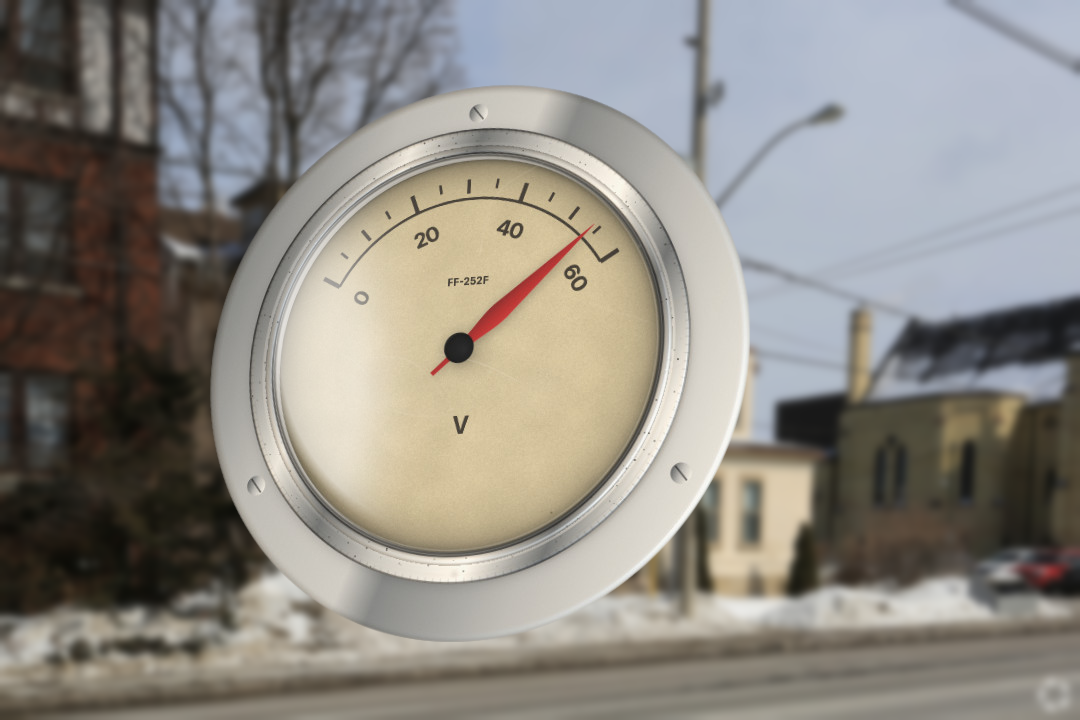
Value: 55; V
